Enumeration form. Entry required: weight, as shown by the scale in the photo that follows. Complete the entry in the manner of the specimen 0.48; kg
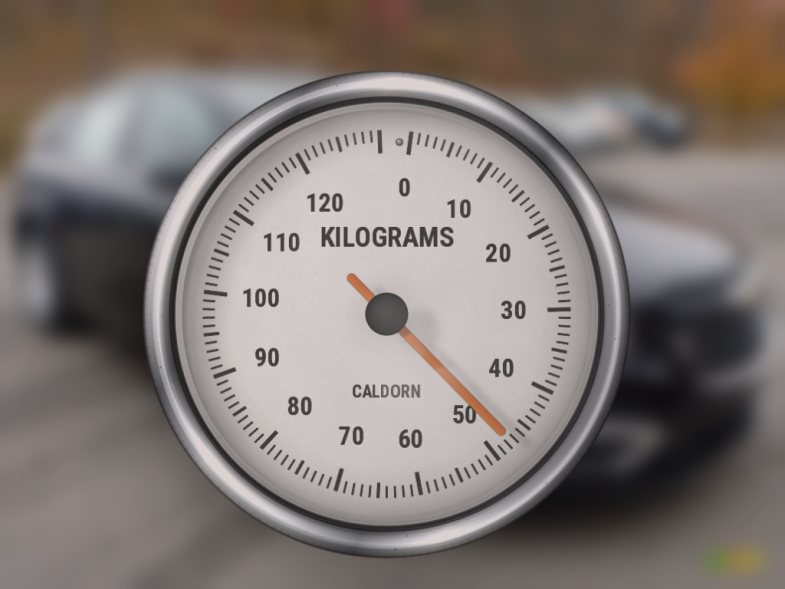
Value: 47.5; kg
